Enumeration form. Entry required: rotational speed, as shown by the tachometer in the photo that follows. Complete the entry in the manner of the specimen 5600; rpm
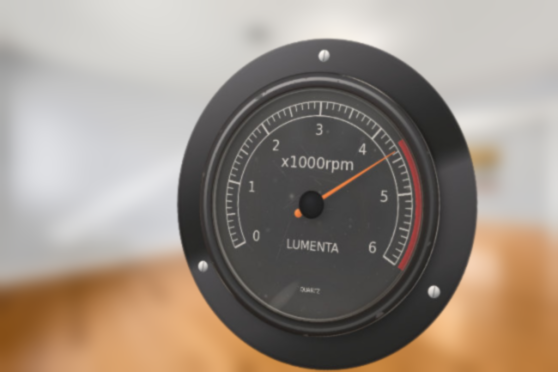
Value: 4400; rpm
